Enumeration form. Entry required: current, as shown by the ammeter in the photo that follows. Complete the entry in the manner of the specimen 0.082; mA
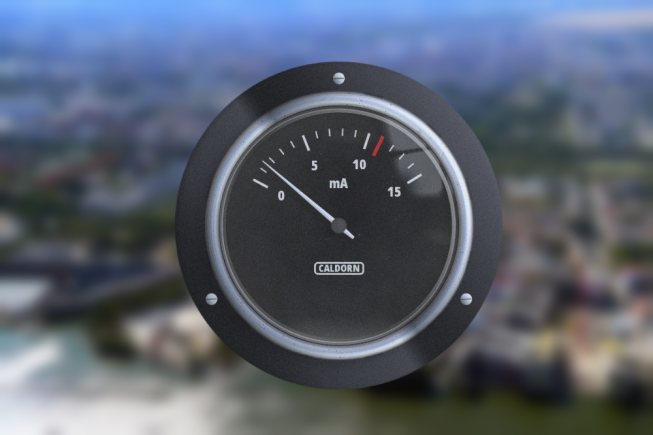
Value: 1.5; mA
